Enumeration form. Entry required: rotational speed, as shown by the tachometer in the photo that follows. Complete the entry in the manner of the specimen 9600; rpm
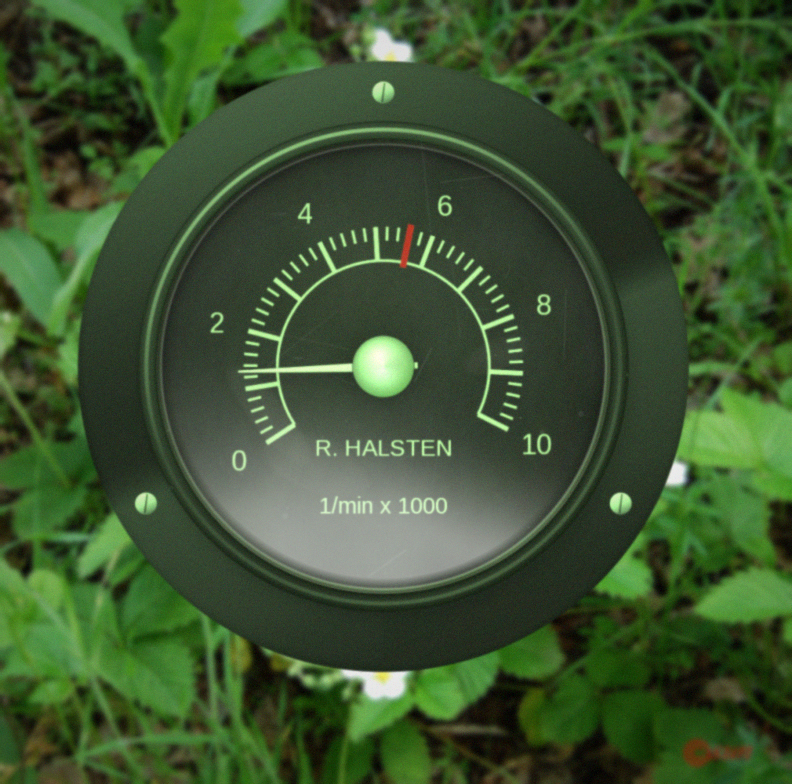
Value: 1300; rpm
